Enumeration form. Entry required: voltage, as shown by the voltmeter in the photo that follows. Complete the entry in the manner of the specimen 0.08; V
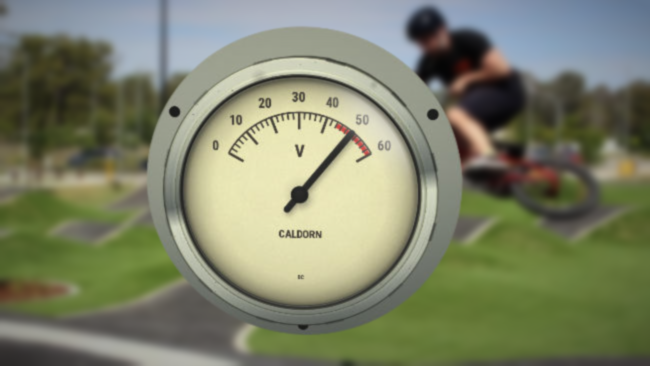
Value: 50; V
